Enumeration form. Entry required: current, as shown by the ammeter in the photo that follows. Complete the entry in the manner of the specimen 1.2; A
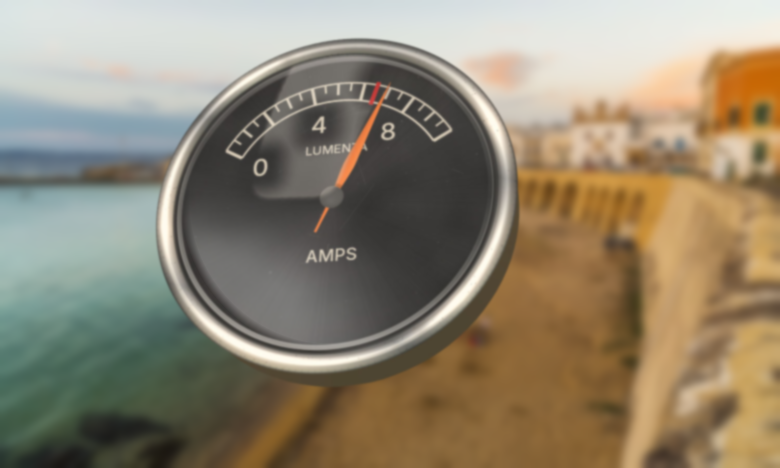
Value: 7; A
